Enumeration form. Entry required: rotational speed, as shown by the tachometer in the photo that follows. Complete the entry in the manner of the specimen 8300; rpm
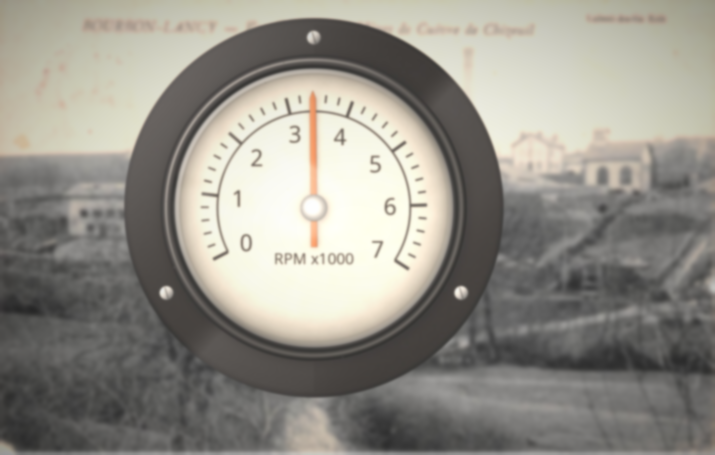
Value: 3400; rpm
